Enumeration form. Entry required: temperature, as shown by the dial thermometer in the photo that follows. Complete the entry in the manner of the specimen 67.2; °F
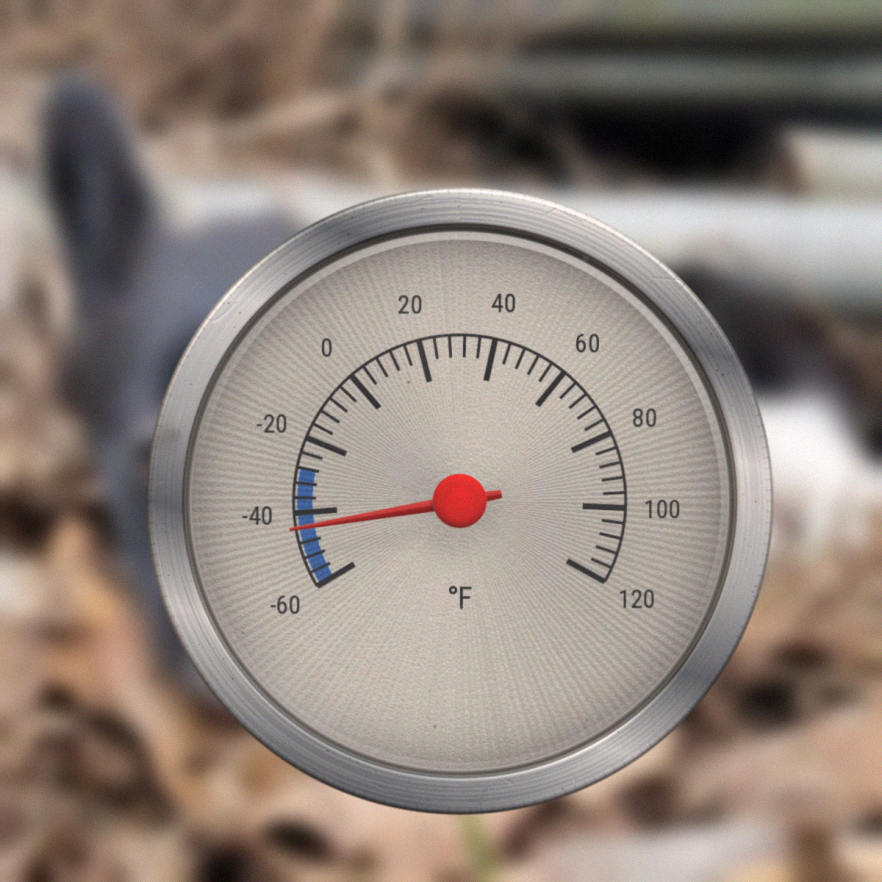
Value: -44; °F
